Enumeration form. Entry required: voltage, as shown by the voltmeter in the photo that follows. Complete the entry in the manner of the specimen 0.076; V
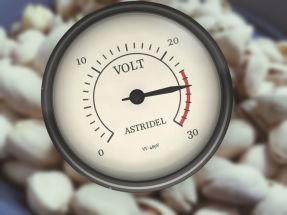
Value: 25; V
